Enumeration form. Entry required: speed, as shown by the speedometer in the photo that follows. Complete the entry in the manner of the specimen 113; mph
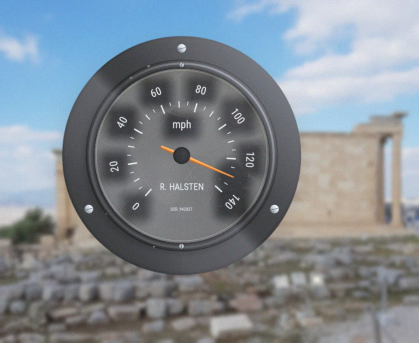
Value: 130; mph
